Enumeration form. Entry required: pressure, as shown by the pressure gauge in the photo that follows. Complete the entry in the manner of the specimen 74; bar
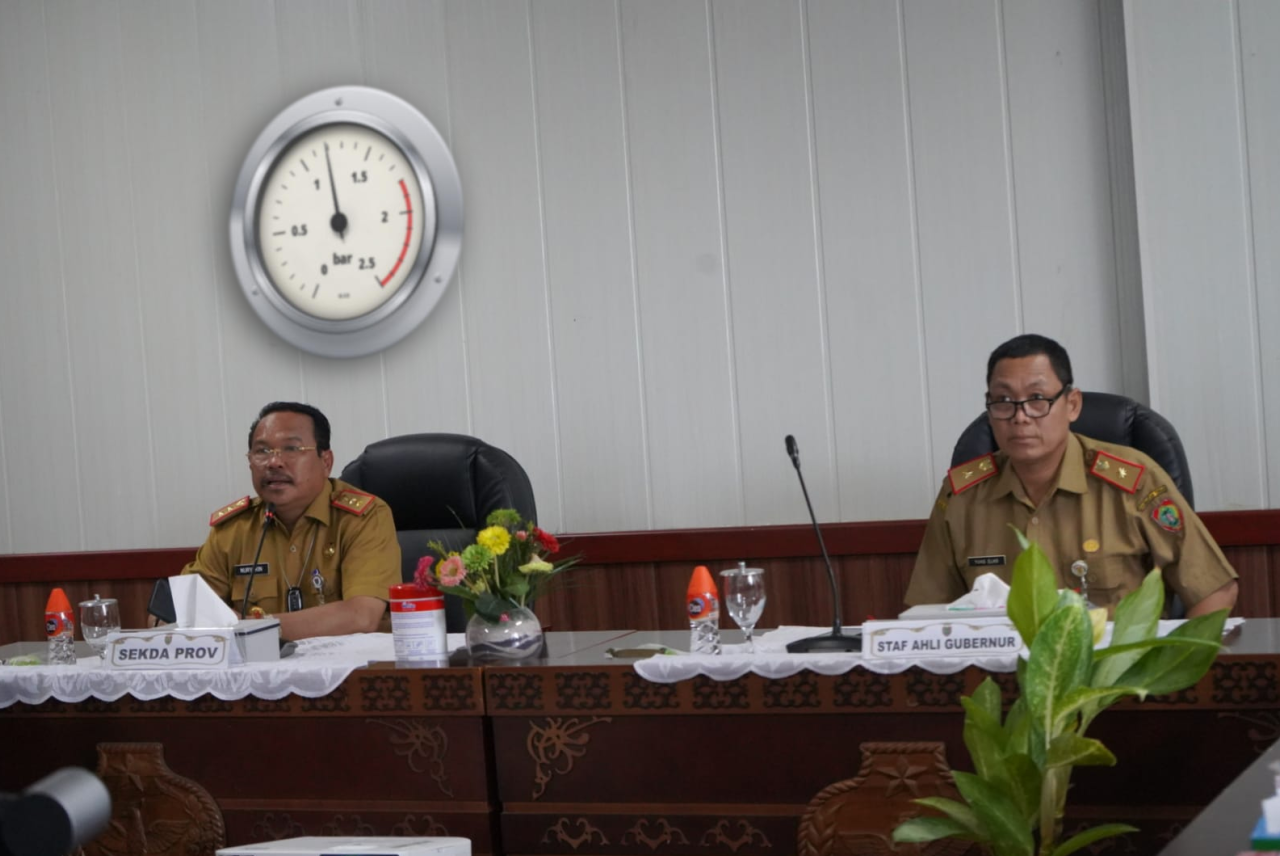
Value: 1.2; bar
